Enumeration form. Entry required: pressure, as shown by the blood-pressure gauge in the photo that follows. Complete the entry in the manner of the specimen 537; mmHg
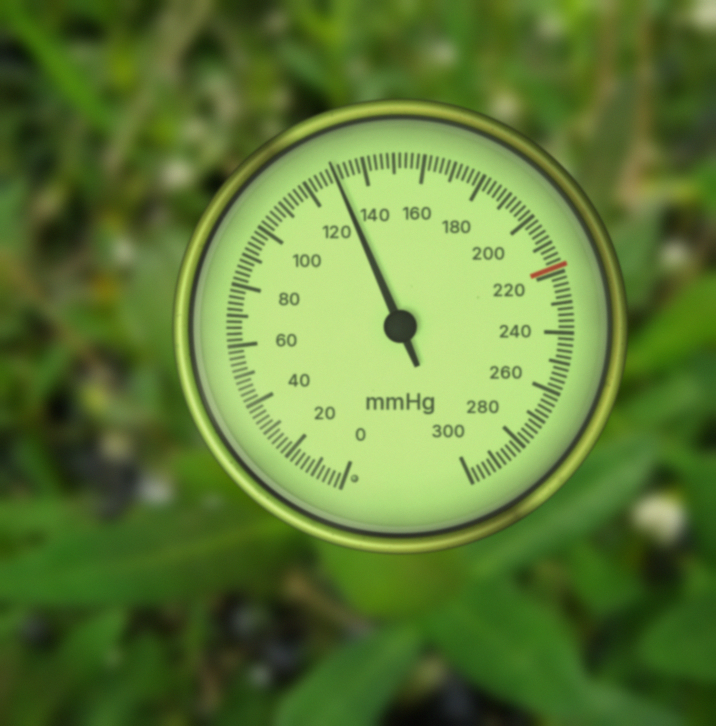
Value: 130; mmHg
